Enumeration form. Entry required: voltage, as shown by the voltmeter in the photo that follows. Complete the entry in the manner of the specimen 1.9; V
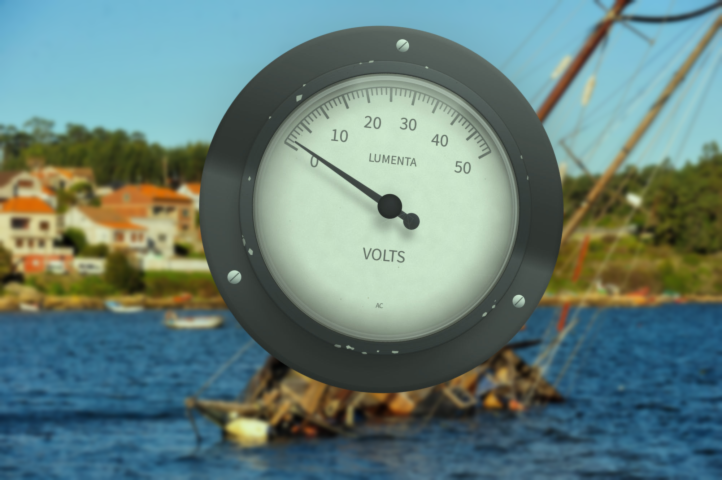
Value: 1; V
